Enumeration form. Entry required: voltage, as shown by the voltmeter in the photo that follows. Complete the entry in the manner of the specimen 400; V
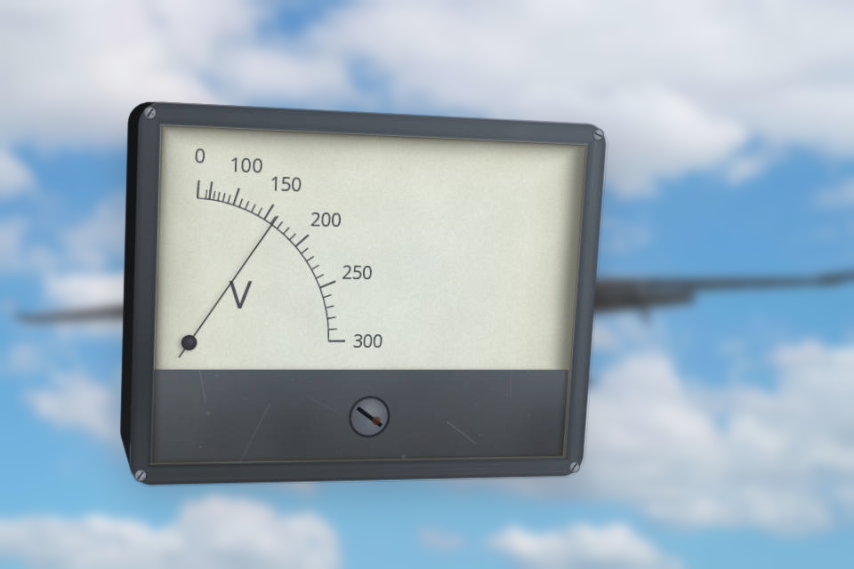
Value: 160; V
